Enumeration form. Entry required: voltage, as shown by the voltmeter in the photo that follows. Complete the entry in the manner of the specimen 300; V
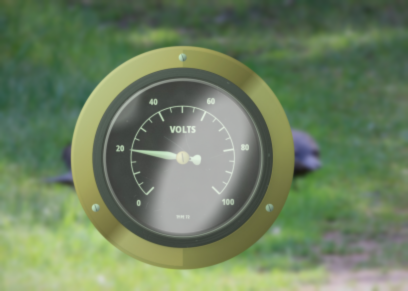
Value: 20; V
